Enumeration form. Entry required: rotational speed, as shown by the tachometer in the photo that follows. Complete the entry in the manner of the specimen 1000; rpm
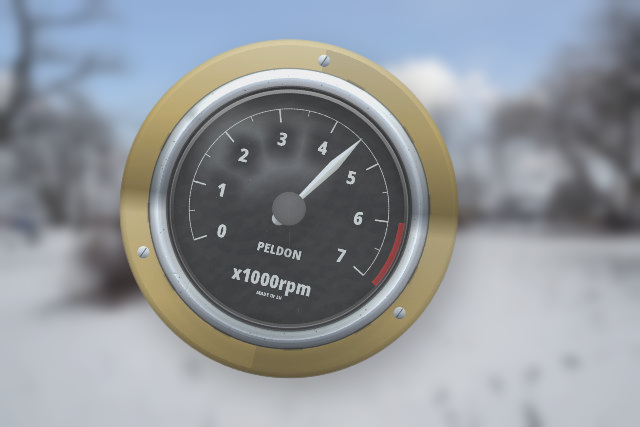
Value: 4500; rpm
